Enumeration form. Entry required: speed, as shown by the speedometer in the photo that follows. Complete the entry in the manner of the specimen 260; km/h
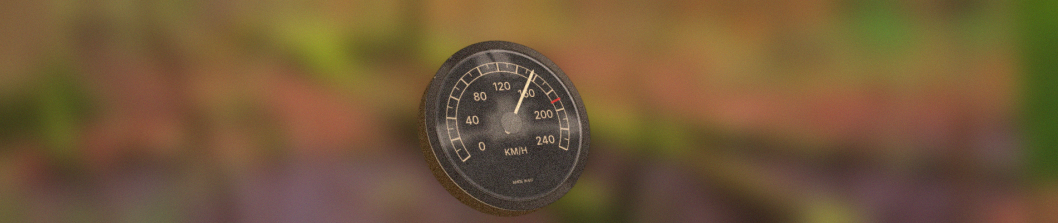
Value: 155; km/h
